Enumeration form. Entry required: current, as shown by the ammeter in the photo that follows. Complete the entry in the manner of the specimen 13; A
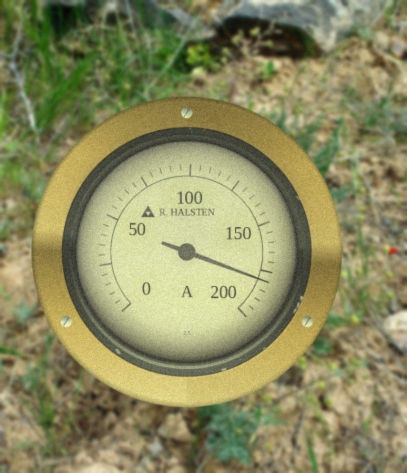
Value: 180; A
